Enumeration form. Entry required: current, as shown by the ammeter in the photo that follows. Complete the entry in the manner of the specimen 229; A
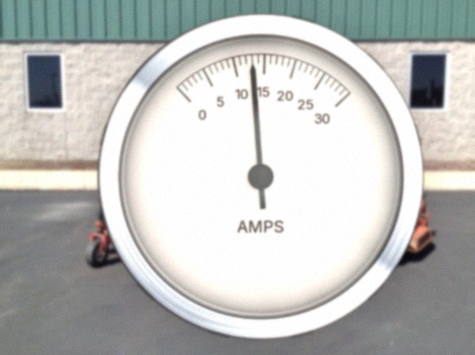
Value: 13; A
